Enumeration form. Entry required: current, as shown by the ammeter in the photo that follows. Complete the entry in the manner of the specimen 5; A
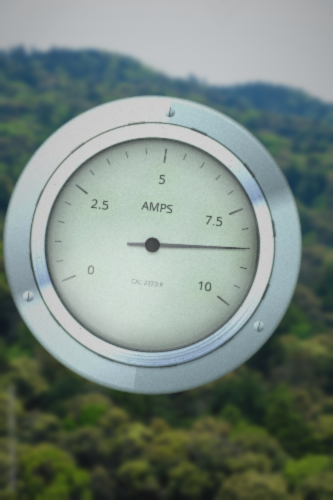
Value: 8.5; A
